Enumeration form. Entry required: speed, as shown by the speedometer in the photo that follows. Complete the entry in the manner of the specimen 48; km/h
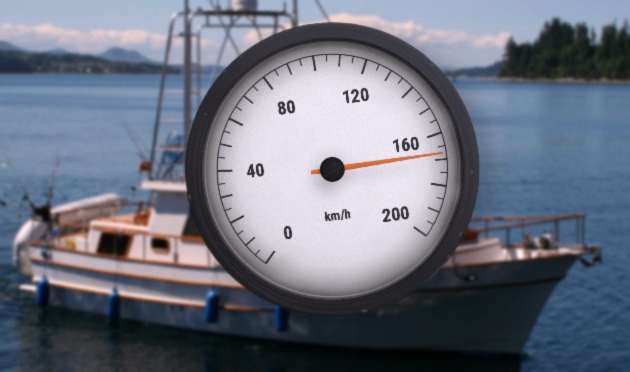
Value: 167.5; km/h
